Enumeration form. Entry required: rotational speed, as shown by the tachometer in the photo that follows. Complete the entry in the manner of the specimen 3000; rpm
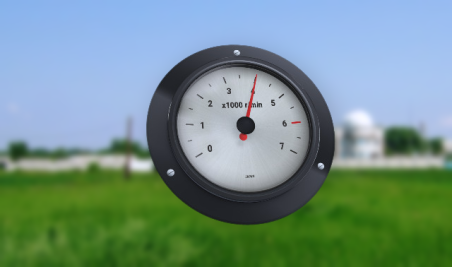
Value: 4000; rpm
